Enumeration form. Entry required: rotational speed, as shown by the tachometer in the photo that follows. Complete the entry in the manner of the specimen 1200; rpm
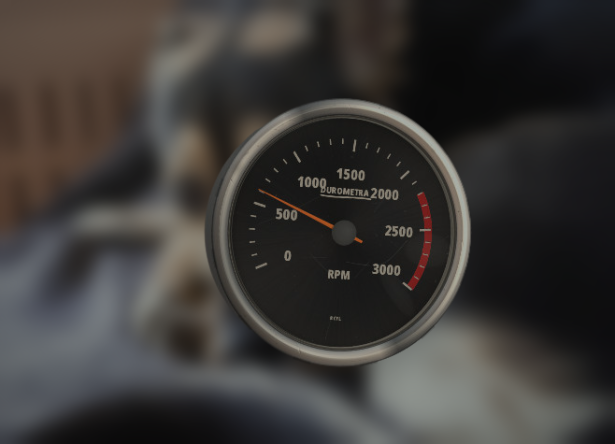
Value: 600; rpm
